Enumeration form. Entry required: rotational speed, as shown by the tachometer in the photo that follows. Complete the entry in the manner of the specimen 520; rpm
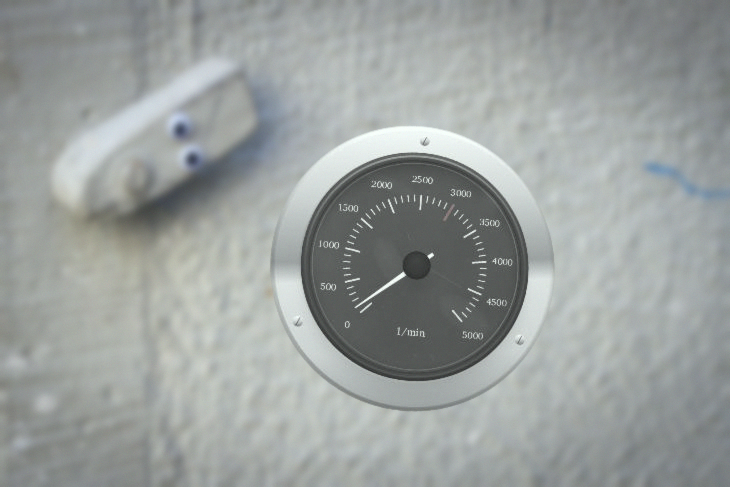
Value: 100; rpm
